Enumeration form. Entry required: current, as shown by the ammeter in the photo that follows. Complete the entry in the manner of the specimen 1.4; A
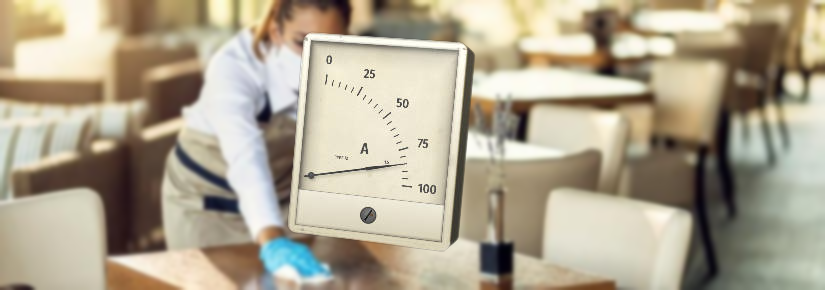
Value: 85; A
